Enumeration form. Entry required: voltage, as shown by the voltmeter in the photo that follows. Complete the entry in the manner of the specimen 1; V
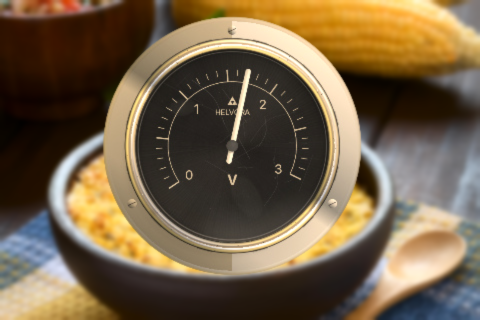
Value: 1.7; V
